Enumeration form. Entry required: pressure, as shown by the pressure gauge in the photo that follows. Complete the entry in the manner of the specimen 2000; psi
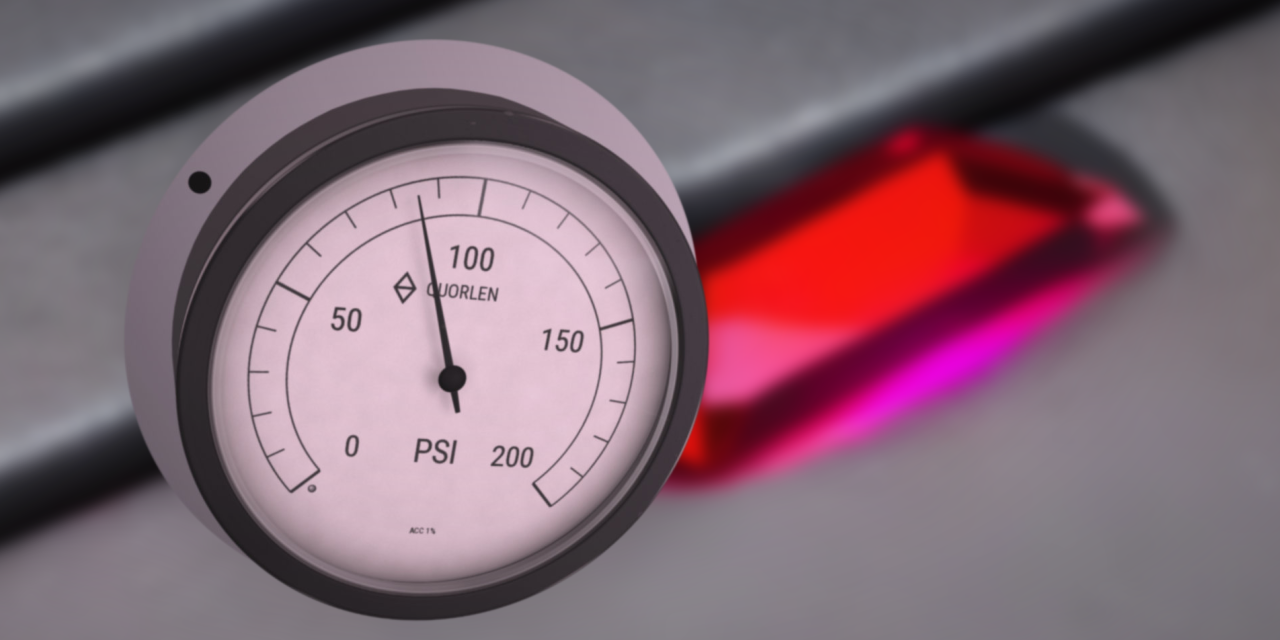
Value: 85; psi
